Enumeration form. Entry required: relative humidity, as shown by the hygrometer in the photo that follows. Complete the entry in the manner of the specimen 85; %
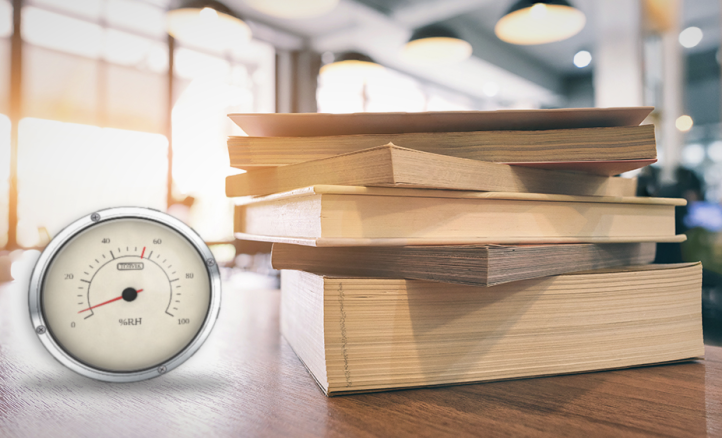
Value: 4; %
